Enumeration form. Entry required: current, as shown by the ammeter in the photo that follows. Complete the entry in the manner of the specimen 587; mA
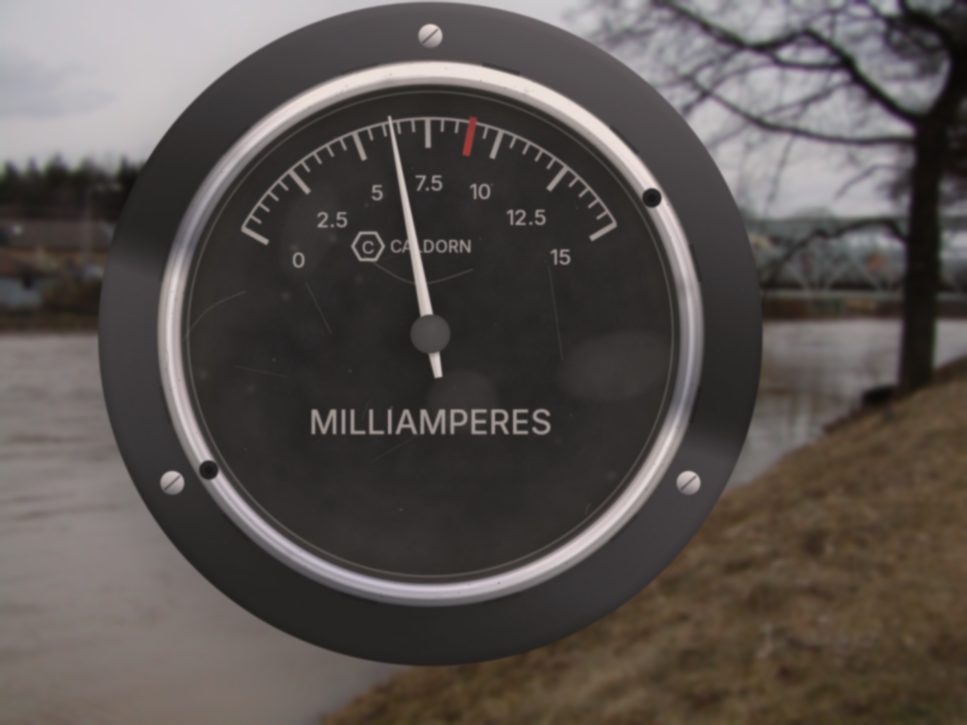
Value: 6.25; mA
